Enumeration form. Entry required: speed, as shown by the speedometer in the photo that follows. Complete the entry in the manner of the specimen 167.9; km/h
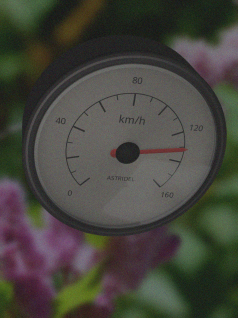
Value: 130; km/h
